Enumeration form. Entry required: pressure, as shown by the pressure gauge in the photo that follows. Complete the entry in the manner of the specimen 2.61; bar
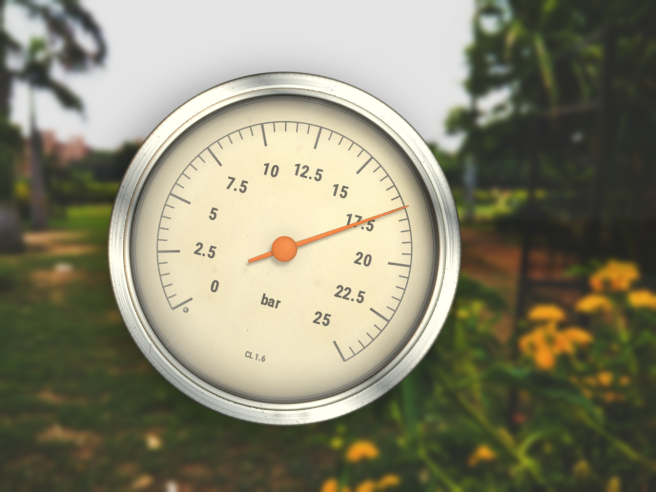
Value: 17.5; bar
